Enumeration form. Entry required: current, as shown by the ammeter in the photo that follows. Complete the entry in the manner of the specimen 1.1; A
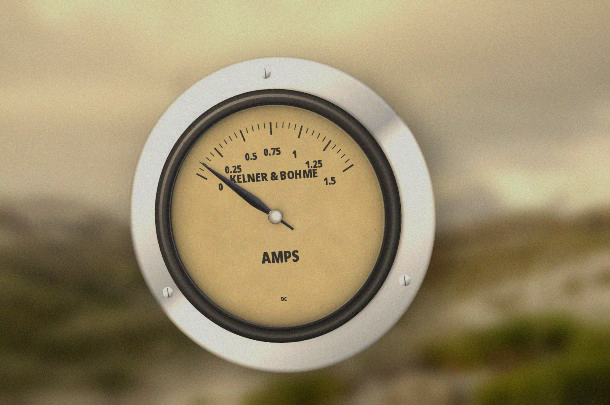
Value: 0.1; A
